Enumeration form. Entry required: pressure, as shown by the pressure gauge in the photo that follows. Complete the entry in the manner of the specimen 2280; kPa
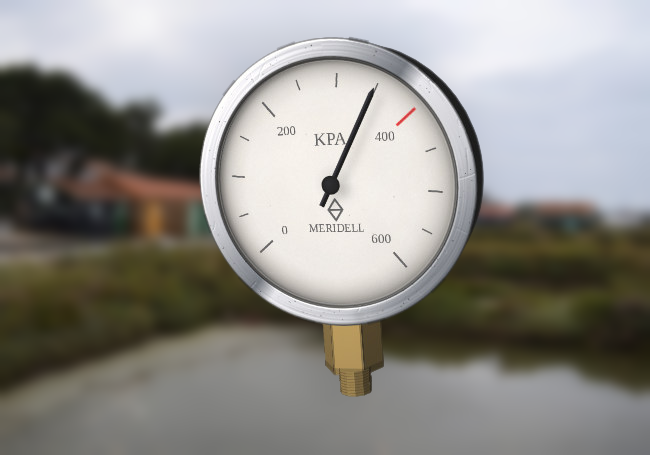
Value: 350; kPa
